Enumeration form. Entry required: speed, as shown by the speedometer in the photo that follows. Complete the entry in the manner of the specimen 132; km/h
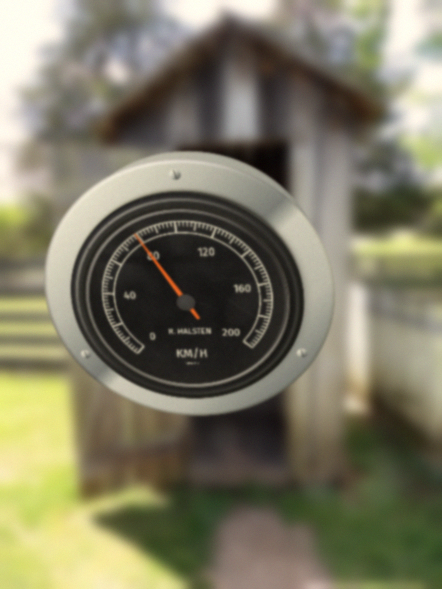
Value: 80; km/h
